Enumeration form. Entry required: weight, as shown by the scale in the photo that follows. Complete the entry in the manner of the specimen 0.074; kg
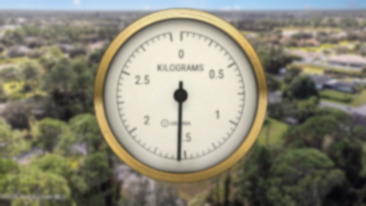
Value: 1.55; kg
